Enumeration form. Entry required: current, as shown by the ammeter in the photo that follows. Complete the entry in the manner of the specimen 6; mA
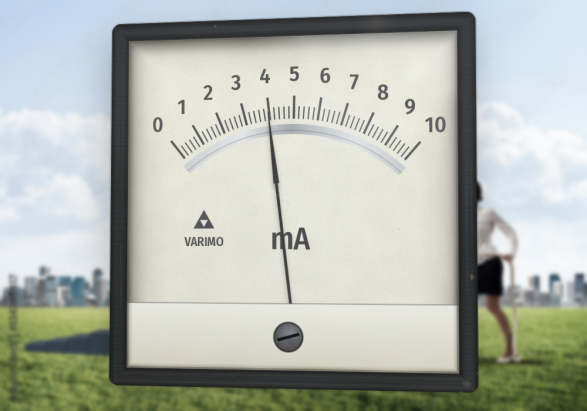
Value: 4; mA
